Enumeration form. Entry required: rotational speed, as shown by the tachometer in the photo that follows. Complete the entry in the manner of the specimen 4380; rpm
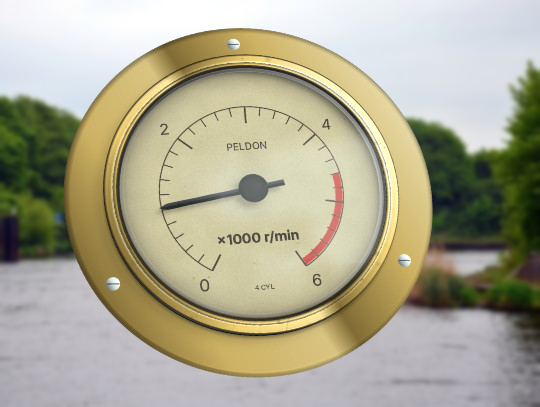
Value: 1000; rpm
